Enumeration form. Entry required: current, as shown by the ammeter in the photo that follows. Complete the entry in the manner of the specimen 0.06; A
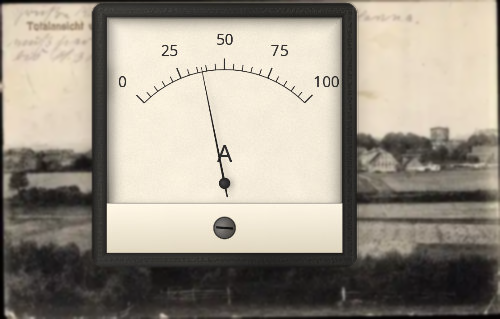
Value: 37.5; A
